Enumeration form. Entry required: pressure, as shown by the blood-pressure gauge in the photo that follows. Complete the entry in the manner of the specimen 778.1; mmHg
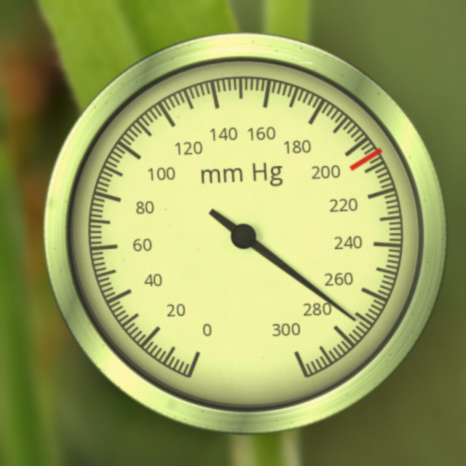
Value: 272; mmHg
